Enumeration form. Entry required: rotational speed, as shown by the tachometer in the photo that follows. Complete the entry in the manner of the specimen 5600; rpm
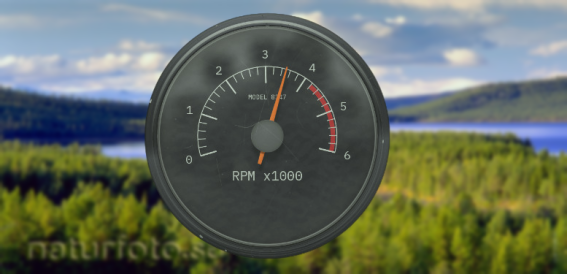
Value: 3500; rpm
